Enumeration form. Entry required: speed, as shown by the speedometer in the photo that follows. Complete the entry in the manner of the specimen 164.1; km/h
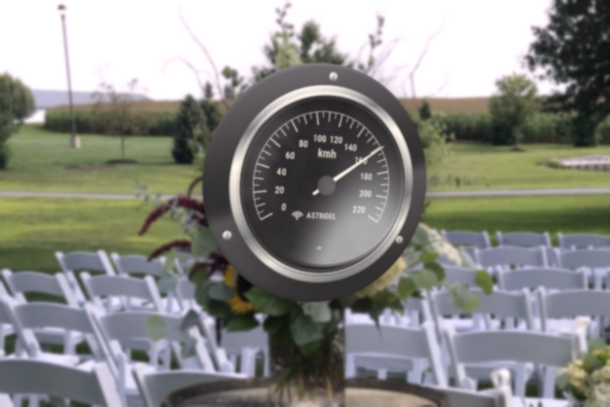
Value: 160; km/h
